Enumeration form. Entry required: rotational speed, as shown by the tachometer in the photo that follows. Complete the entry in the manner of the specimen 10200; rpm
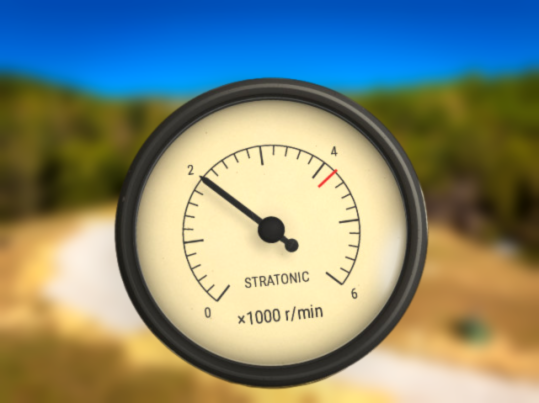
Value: 2000; rpm
